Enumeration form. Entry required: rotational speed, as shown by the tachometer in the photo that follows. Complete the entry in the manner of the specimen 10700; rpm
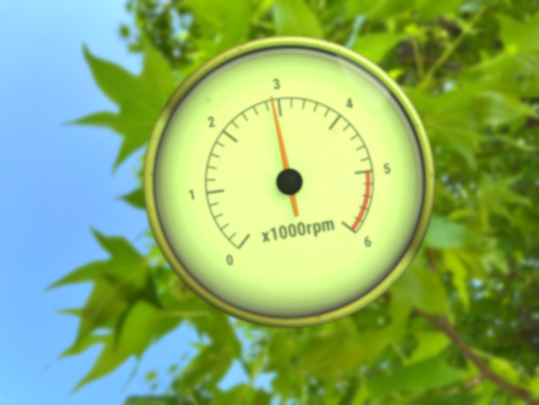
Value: 2900; rpm
